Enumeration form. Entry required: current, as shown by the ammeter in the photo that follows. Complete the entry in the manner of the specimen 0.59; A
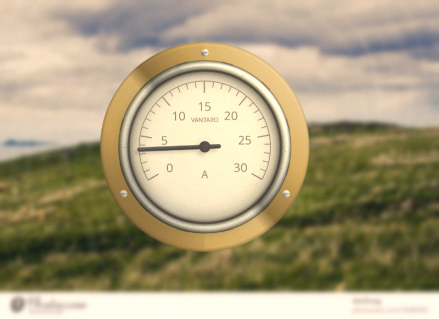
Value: 3.5; A
